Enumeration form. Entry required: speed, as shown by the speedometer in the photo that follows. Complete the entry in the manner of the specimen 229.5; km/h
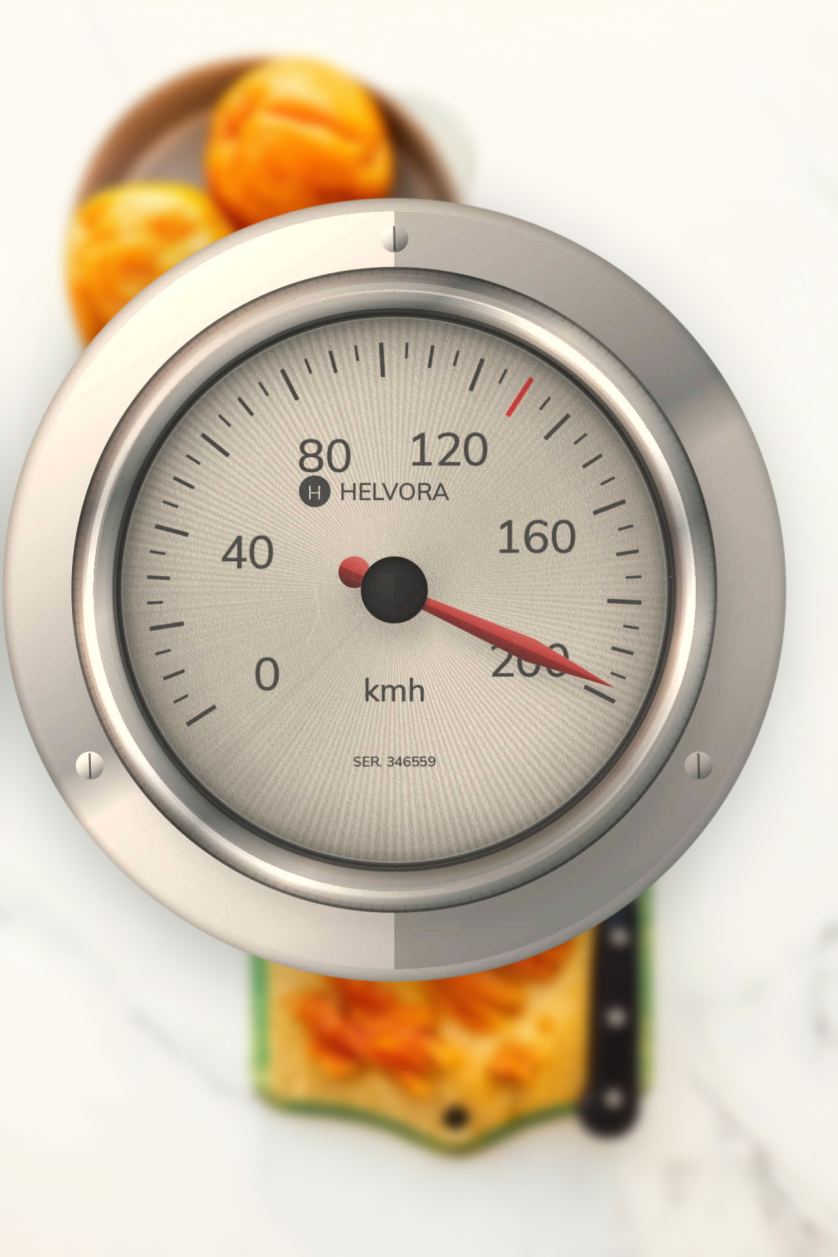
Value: 197.5; km/h
